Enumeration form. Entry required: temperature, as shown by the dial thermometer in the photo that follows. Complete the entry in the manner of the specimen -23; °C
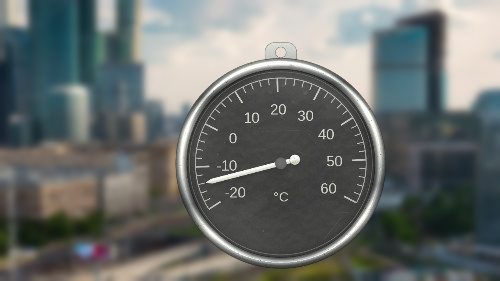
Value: -14; °C
